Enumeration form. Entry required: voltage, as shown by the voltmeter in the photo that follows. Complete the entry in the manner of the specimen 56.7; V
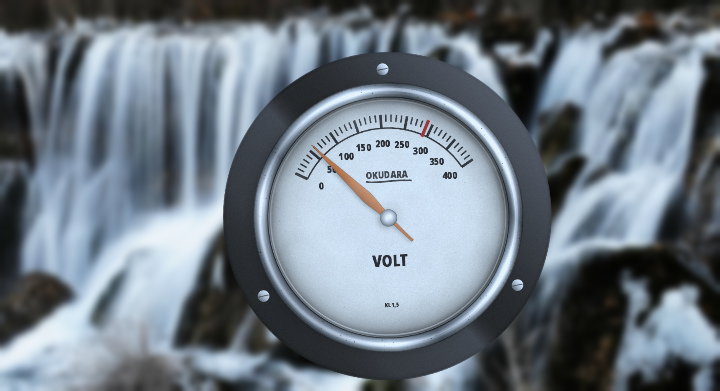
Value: 60; V
